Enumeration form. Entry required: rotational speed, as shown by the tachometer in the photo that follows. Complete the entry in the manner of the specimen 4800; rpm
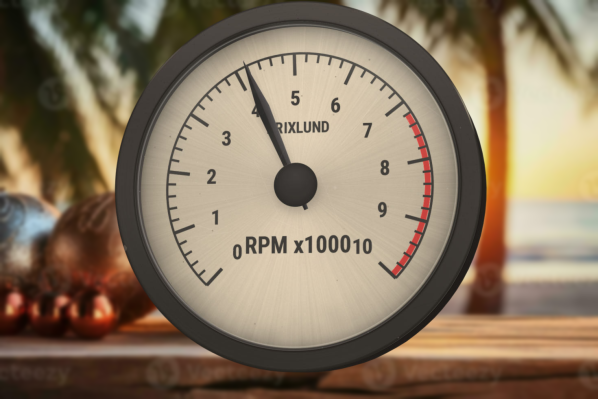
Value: 4200; rpm
